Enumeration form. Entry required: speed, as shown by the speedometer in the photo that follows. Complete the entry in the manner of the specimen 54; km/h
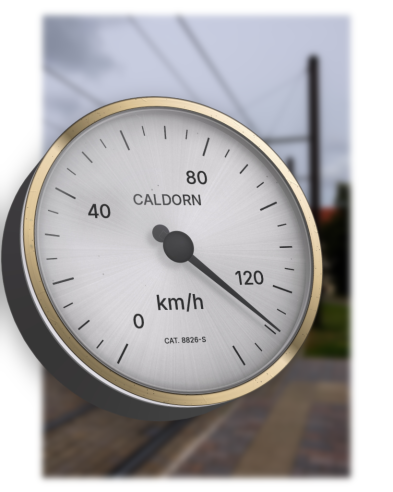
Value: 130; km/h
